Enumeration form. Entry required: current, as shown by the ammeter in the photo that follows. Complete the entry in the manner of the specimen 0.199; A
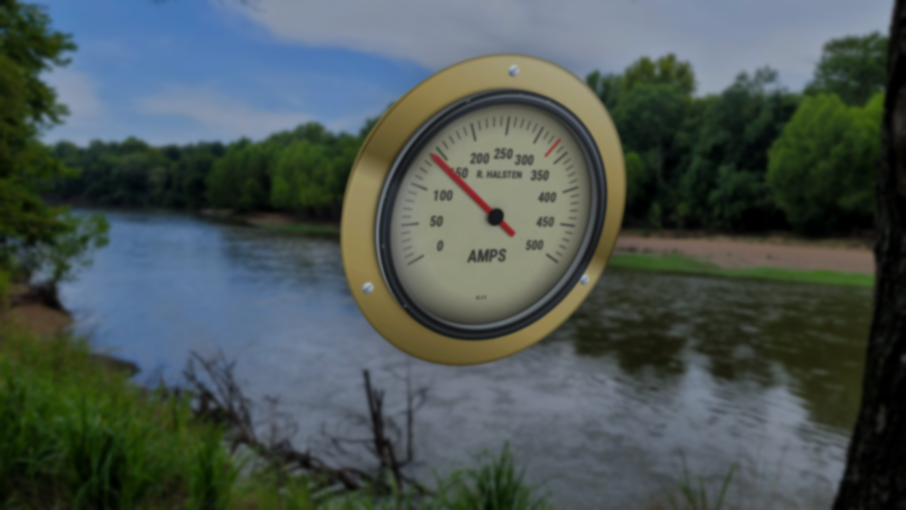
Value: 140; A
